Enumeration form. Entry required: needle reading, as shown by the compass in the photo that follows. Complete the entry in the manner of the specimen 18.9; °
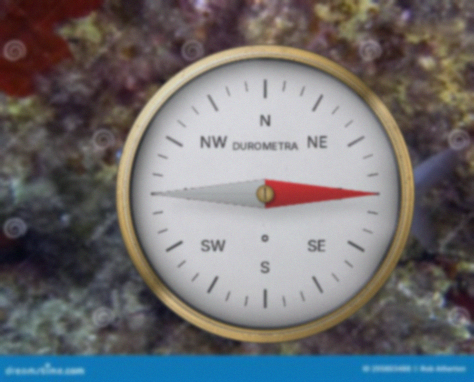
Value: 90; °
